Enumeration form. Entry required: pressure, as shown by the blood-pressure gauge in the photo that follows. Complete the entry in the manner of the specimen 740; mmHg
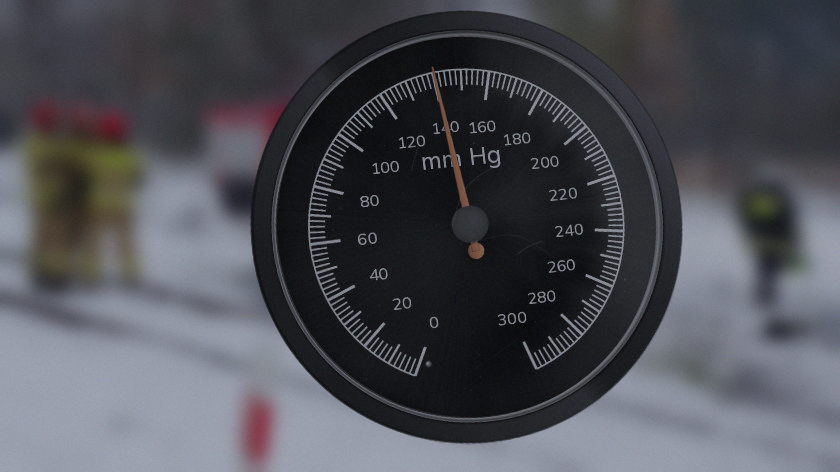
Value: 140; mmHg
